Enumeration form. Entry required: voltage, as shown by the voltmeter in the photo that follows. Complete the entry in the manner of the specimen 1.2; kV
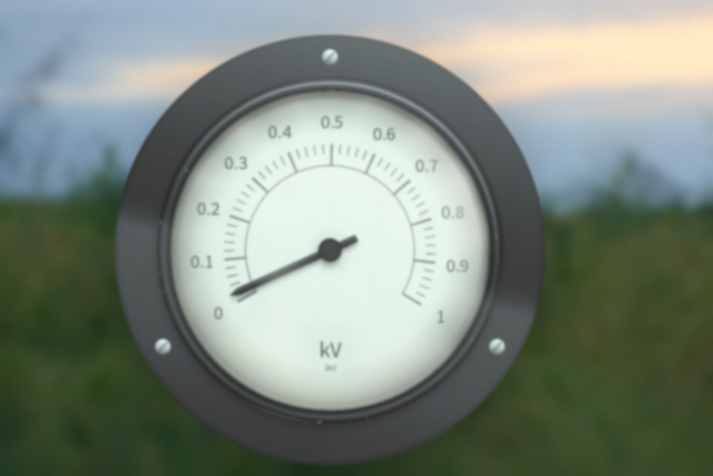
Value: 0.02; kV
